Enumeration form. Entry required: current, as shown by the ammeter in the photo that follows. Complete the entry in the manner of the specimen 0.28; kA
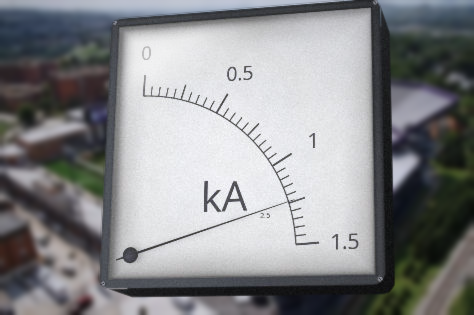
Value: 1.25; kA
